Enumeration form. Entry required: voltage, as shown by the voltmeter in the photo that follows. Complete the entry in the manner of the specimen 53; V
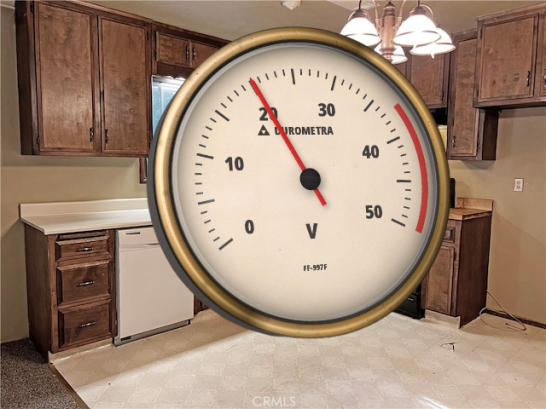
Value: 20; V
